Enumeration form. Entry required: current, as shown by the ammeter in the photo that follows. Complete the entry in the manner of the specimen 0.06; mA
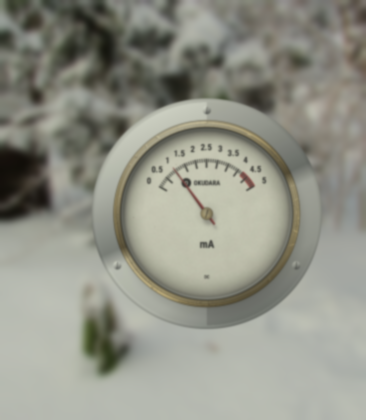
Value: 1; mA
